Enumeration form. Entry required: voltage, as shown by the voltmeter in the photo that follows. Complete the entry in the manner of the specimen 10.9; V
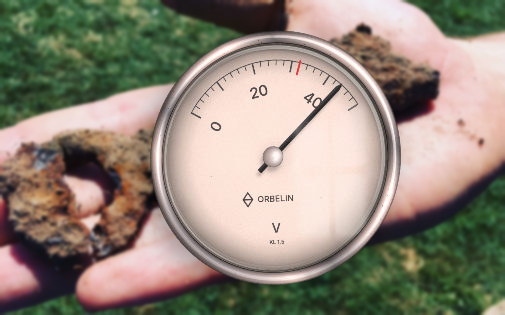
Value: 44; V
